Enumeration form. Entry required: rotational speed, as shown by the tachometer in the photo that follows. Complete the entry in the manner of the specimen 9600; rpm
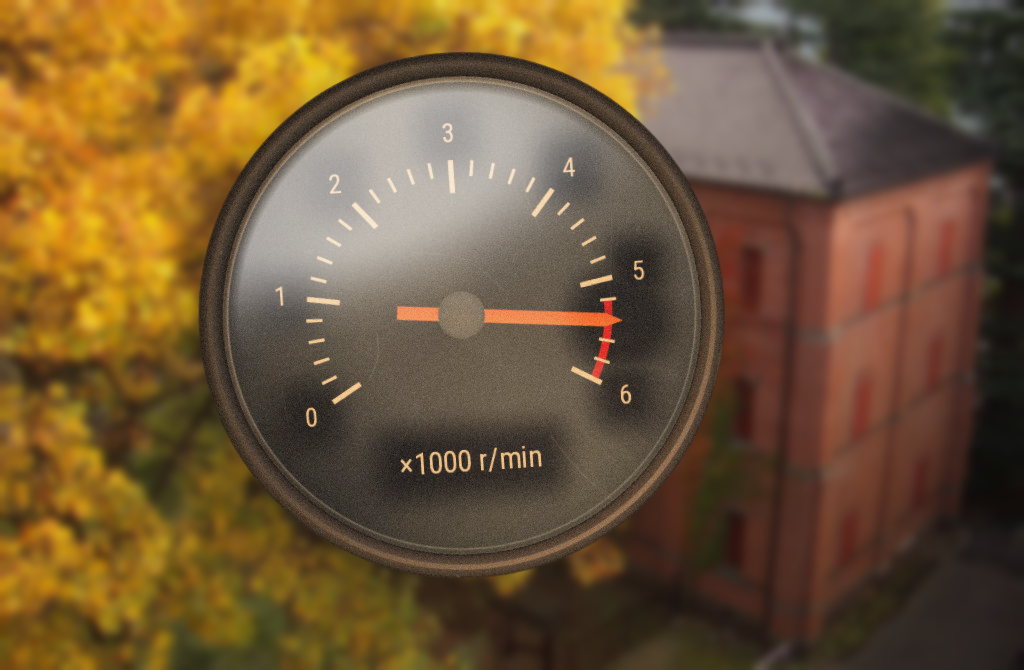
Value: 5400; rpm
